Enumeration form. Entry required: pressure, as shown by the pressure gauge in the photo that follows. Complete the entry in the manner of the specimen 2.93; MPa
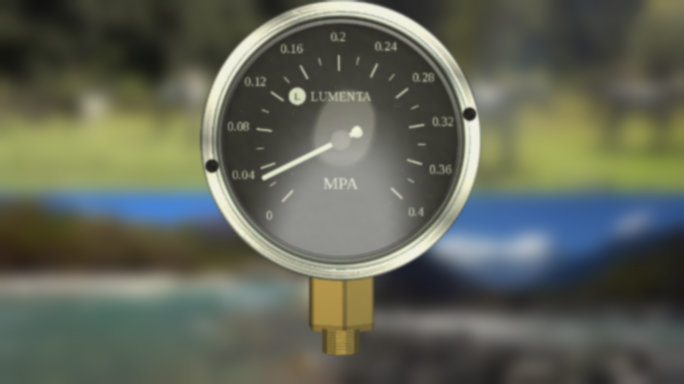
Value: 0.03; MPa
